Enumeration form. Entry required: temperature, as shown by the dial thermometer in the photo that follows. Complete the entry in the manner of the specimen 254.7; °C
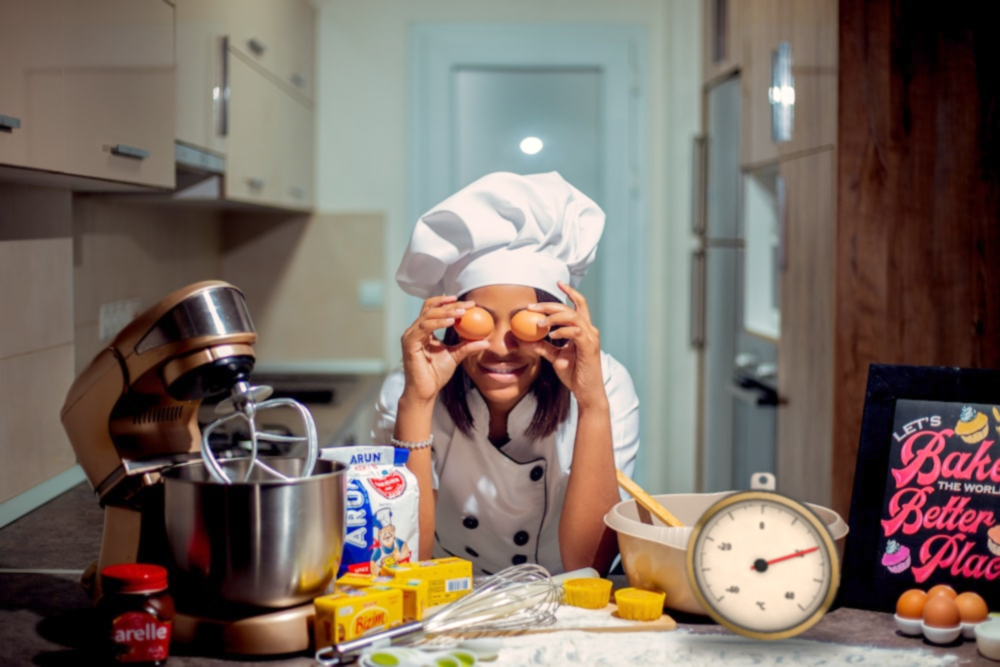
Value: 20; °C
